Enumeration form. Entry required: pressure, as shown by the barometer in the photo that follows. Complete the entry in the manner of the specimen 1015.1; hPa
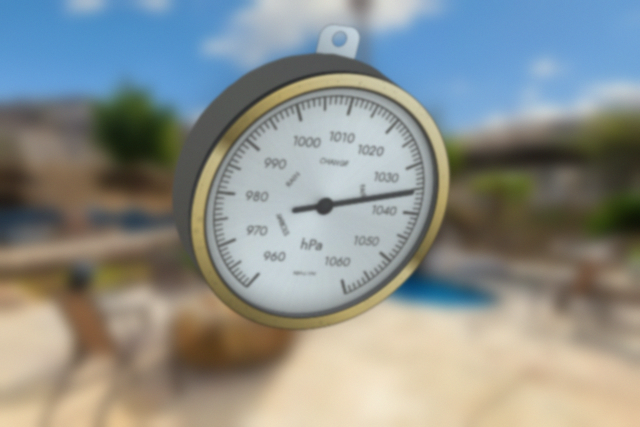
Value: 1035; hPa
